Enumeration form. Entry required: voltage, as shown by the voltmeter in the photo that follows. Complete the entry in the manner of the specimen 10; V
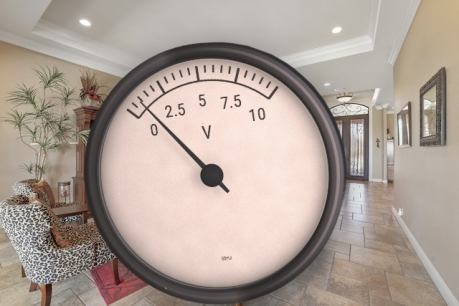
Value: 1; V
